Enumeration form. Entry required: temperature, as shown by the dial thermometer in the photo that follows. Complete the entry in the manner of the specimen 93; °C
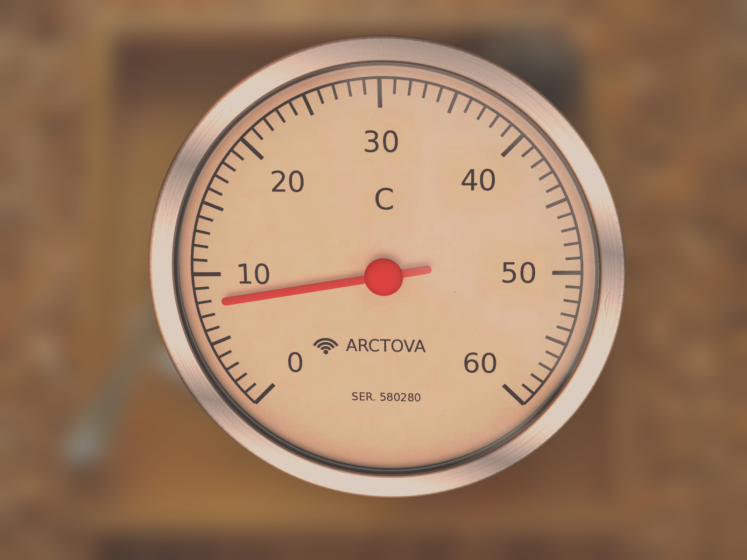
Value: 8; °C
